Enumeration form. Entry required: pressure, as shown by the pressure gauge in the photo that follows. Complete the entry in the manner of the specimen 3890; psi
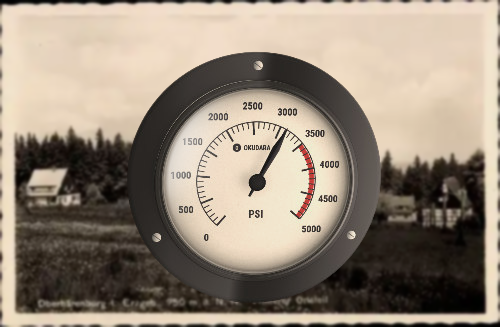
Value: 3100; psi
